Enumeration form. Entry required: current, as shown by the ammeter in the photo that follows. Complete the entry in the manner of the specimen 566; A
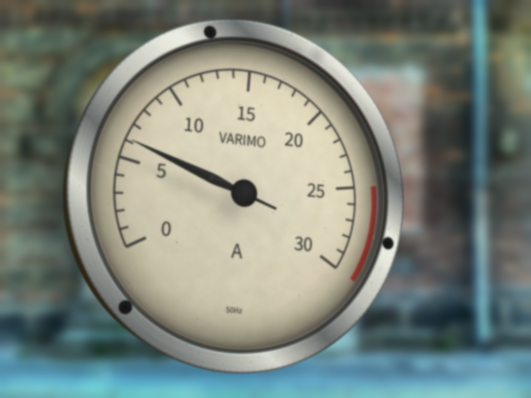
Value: 6; A
